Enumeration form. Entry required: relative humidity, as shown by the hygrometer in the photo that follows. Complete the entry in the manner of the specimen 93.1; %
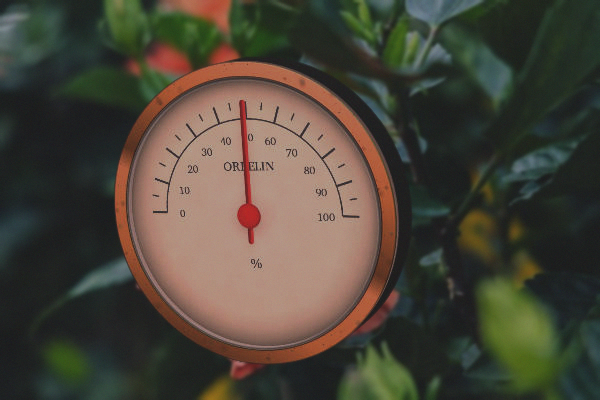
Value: 50; %
